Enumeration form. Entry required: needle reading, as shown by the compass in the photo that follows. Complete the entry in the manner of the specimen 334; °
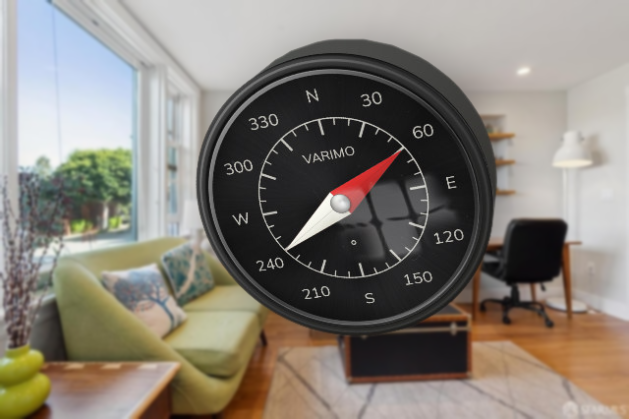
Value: 60; °
